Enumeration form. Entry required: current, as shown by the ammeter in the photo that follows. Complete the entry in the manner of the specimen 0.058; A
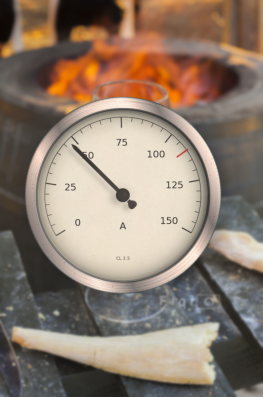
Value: 47.5; A
